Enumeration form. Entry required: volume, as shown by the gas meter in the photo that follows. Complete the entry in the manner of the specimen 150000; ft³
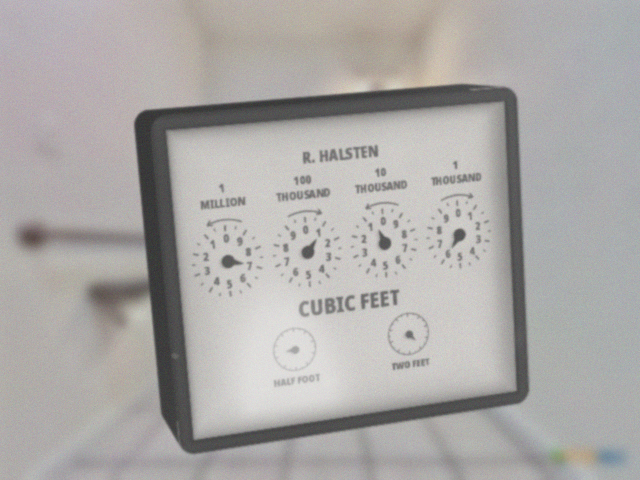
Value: 710600; ft³
